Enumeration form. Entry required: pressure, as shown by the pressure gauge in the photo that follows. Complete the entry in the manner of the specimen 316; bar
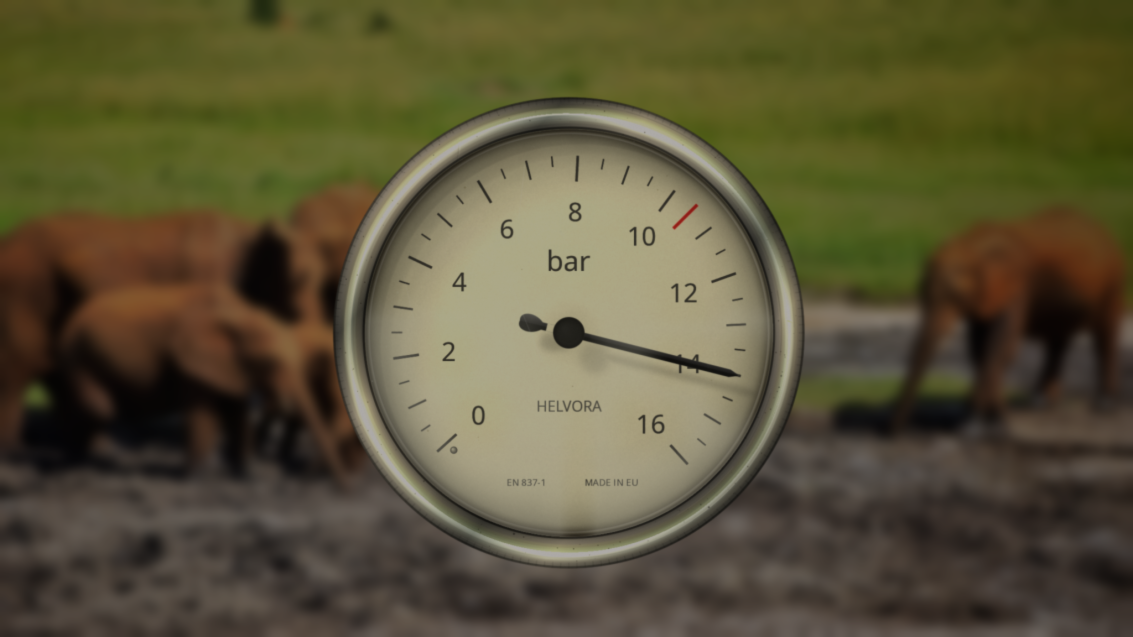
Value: 14; bar
